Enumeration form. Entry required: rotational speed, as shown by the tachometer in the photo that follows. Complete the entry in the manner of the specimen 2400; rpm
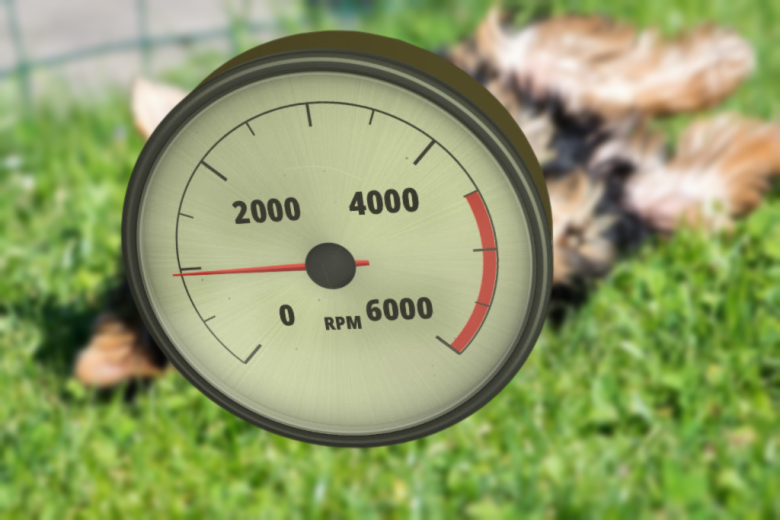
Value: 1000; rpm
